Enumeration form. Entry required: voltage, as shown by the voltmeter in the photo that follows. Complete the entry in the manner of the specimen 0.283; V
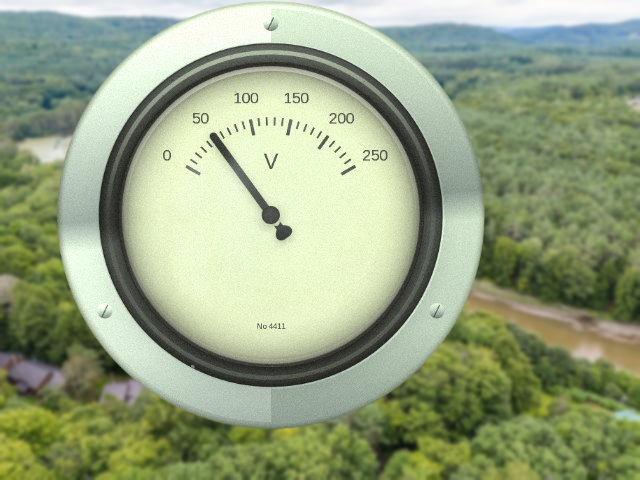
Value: 50; V
